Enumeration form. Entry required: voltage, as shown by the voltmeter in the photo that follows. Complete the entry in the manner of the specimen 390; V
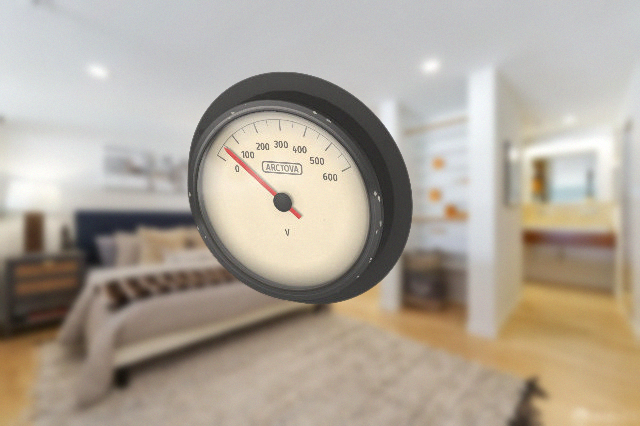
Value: 50; V
